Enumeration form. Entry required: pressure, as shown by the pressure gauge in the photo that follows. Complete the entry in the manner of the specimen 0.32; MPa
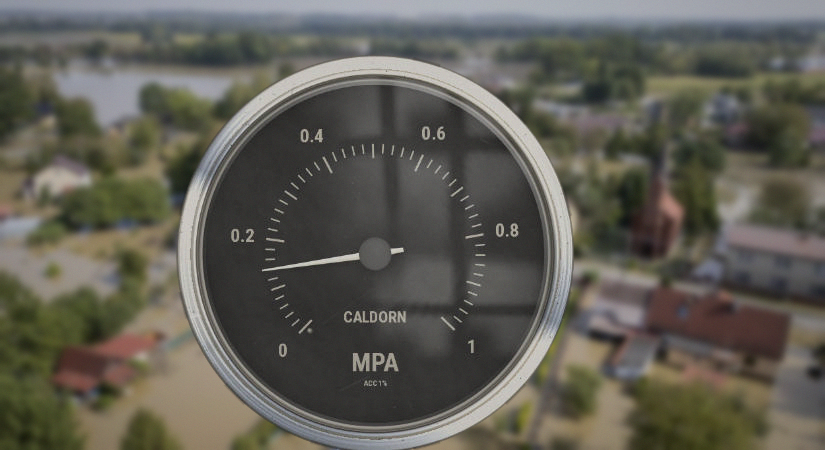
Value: 0.14; MPa
